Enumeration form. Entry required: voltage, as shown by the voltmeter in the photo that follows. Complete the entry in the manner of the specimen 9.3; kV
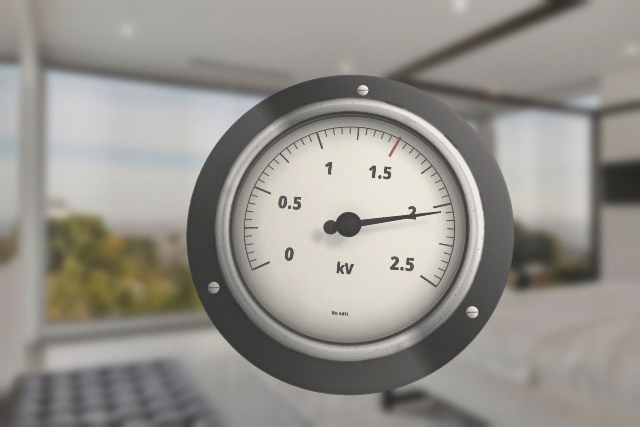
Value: 2.05; kV
